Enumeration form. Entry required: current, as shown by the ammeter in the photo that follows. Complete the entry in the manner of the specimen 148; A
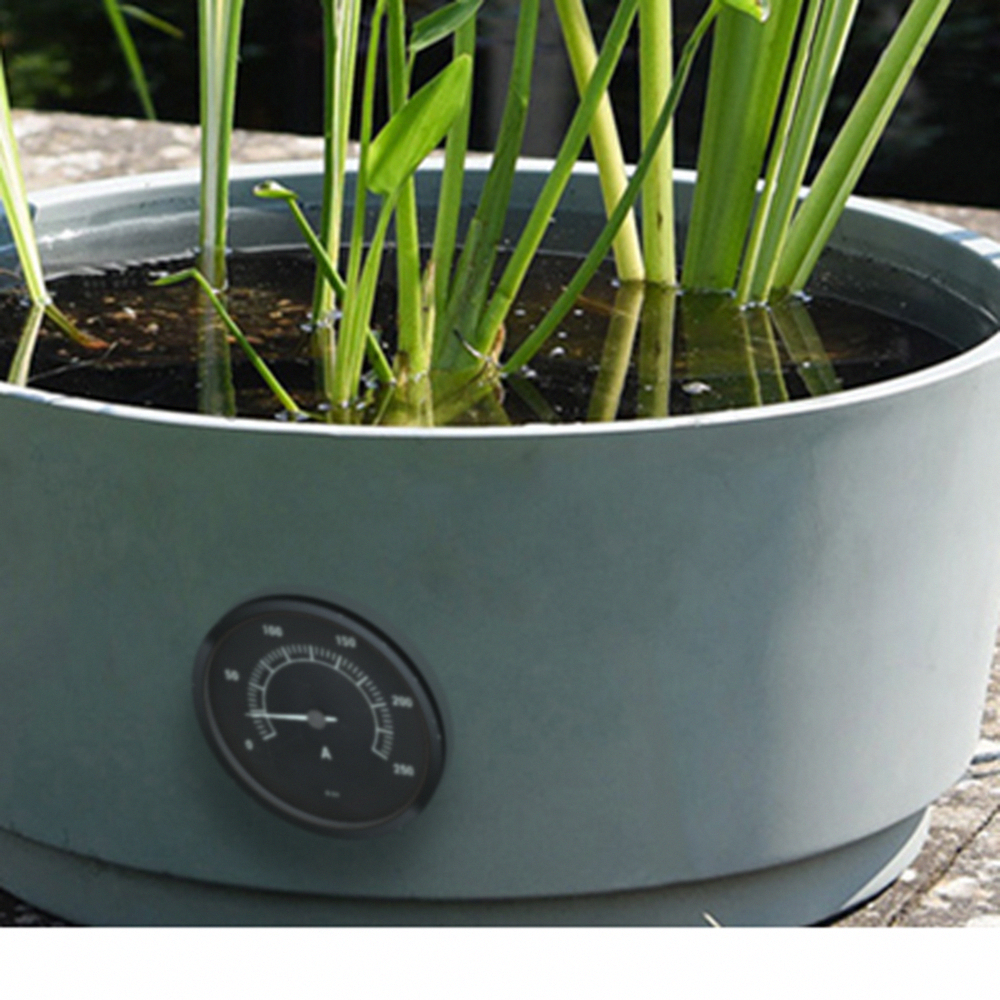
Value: 25; A
